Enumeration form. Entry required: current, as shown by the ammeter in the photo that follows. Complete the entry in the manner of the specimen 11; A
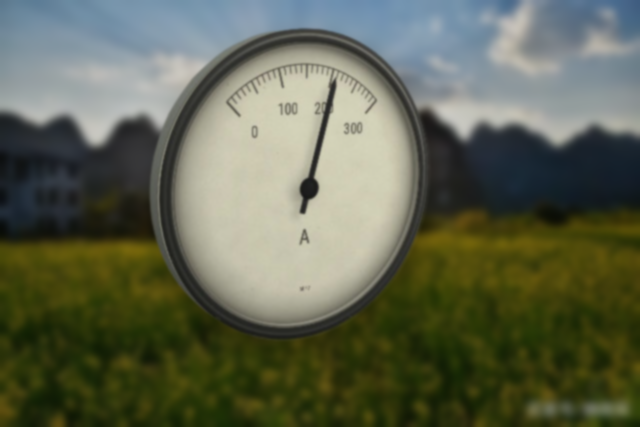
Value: 200; A
